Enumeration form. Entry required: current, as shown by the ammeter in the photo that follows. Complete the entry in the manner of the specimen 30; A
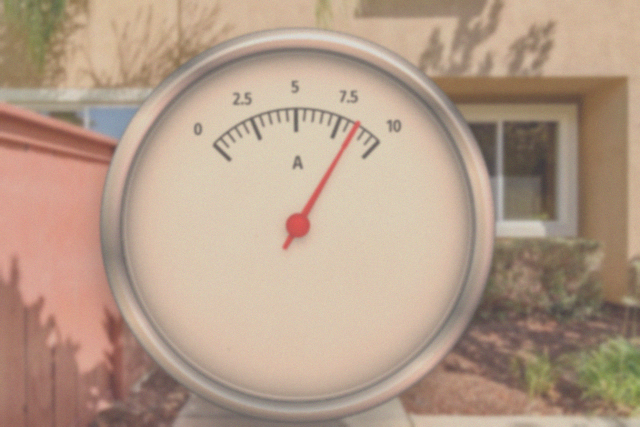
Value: 8.5; A
